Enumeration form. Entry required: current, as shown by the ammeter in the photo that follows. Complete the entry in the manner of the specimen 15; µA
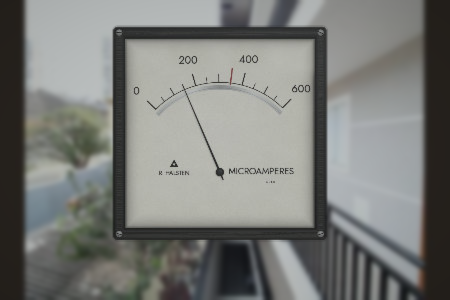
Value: 150; µA
